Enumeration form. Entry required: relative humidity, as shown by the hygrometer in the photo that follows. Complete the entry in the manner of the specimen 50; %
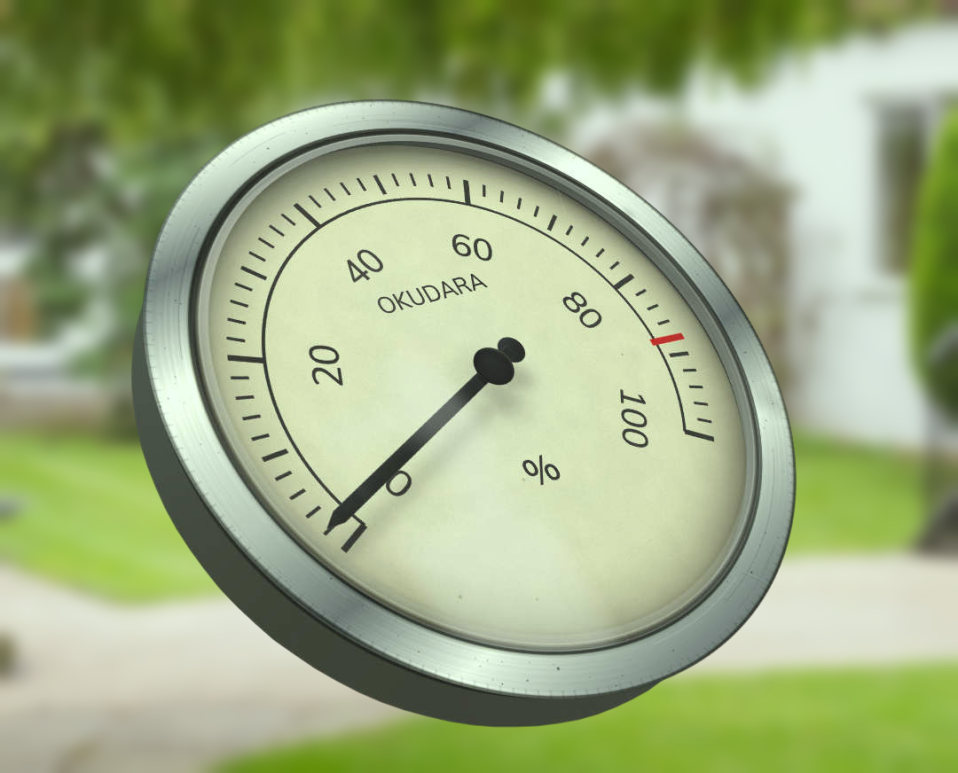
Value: 2; %
